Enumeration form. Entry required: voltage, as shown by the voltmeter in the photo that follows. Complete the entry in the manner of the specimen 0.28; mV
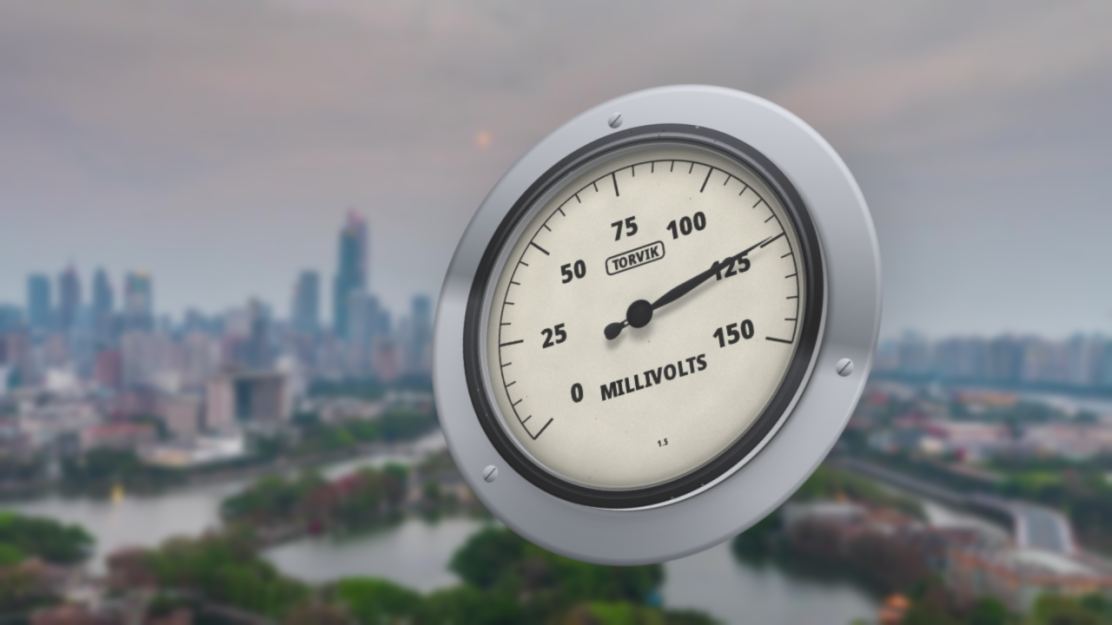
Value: 125; mV
